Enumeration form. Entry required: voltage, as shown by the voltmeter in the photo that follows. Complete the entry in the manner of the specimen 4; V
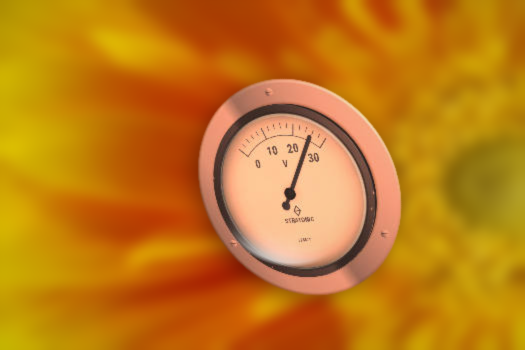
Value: 26; V
